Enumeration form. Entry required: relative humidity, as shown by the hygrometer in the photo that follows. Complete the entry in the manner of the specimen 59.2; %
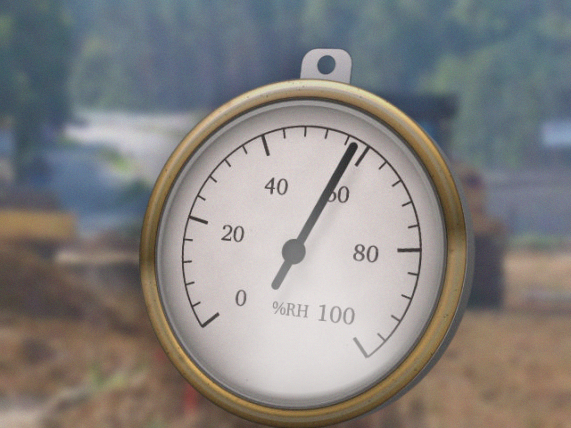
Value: 58; %
